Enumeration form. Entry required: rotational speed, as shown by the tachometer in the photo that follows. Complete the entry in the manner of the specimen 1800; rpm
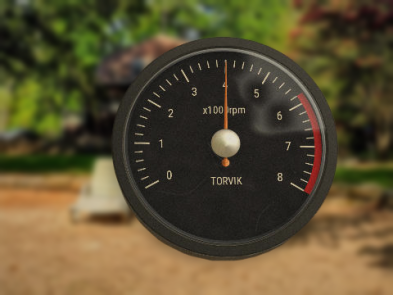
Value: 4000; rpm
